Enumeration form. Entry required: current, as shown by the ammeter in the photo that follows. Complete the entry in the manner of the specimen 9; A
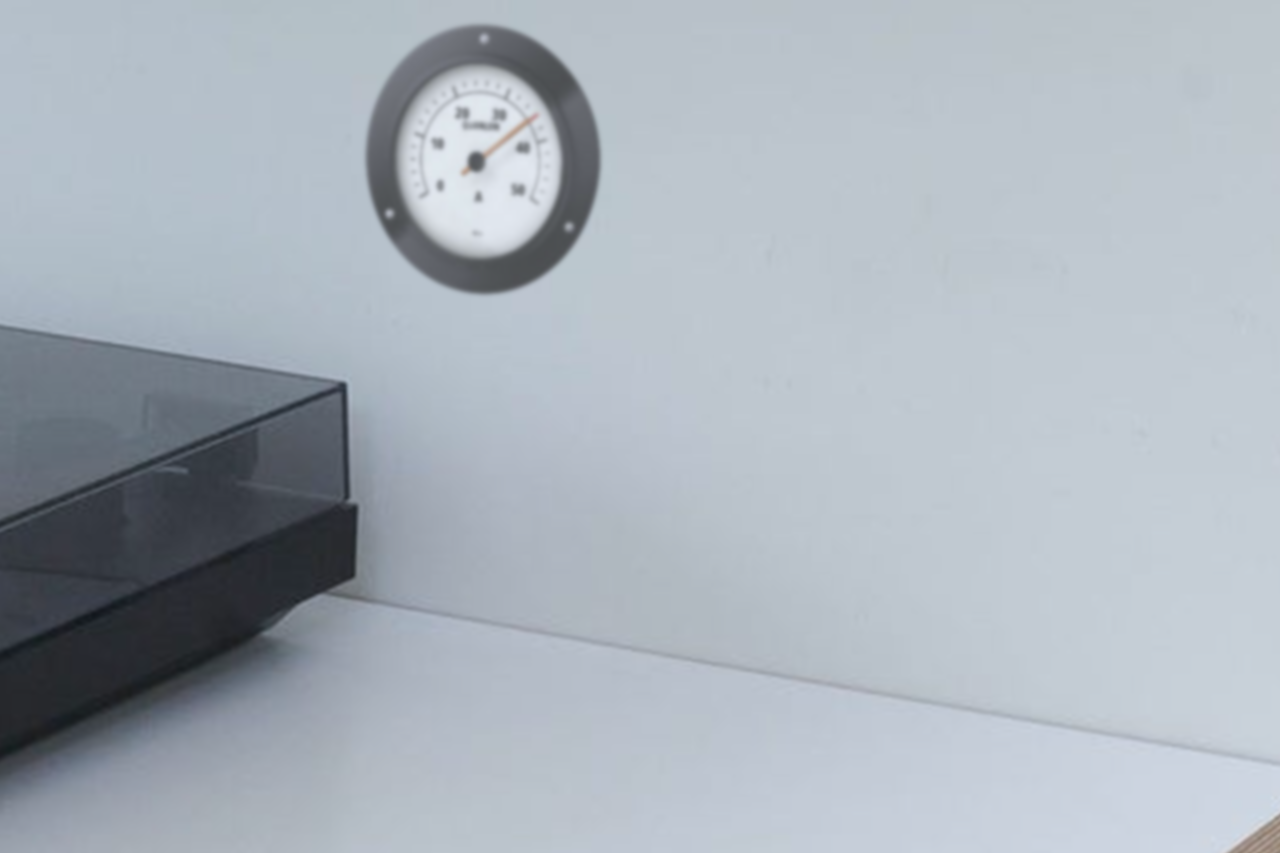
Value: 36; A
